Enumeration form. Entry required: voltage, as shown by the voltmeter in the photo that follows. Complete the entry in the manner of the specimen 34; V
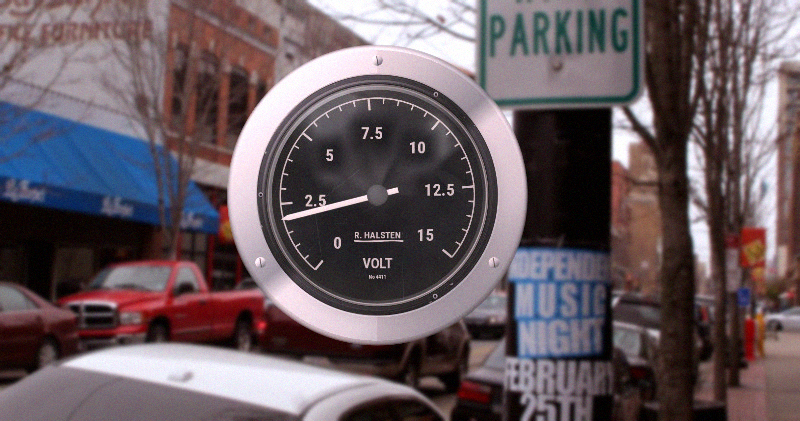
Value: 2; V
